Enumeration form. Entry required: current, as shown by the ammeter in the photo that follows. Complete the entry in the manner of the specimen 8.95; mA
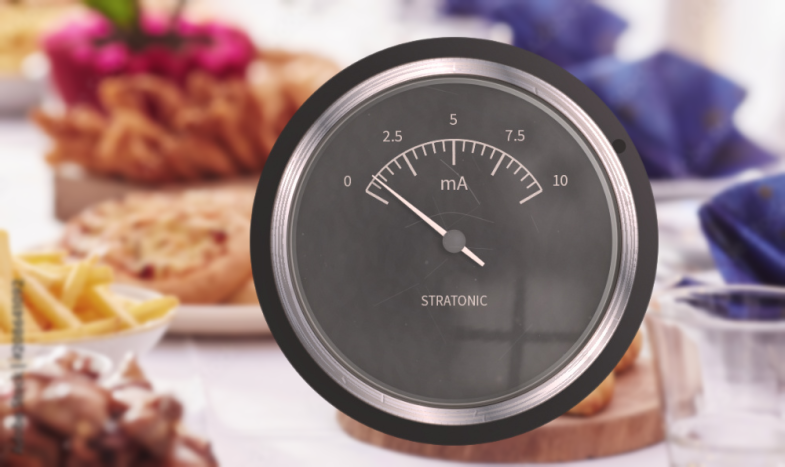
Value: 0.75; mA
